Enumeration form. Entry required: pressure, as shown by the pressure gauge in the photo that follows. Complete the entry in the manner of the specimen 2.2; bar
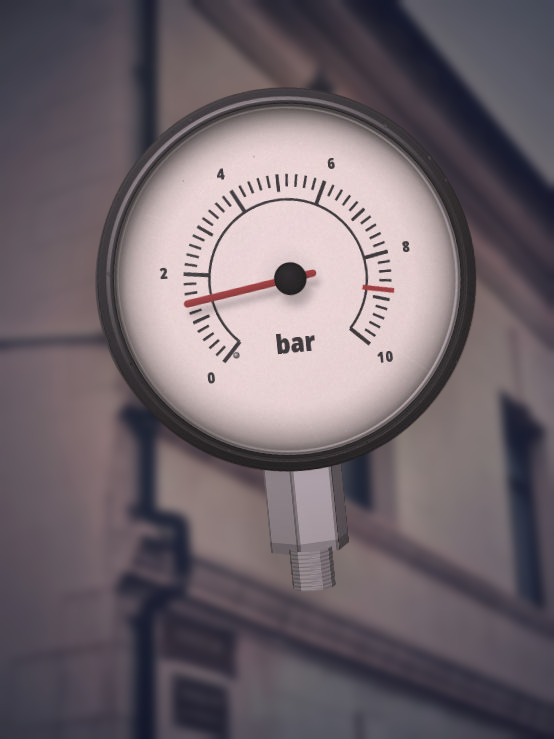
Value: 1.4; bar
